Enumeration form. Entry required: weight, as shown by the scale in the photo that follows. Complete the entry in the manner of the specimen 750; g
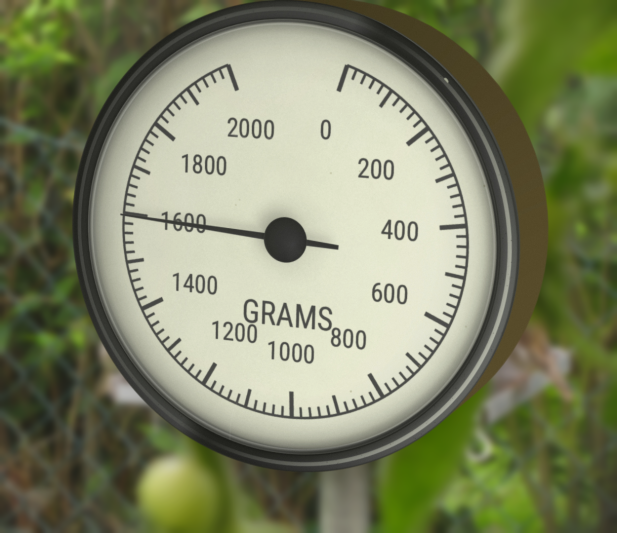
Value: 1600; g
